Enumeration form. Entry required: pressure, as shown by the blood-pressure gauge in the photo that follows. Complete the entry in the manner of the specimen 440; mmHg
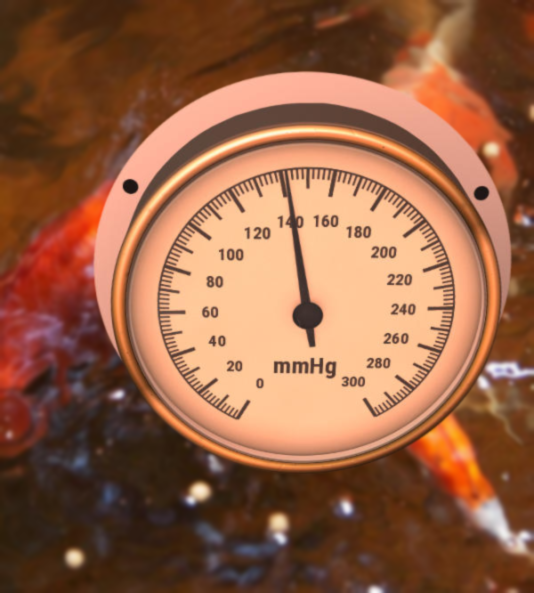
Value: 142; mmHg
